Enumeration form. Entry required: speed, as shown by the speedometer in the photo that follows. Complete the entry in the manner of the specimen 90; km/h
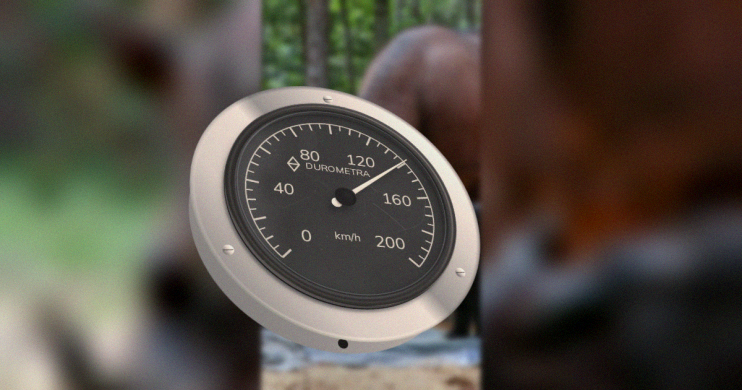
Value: 140; km/h
